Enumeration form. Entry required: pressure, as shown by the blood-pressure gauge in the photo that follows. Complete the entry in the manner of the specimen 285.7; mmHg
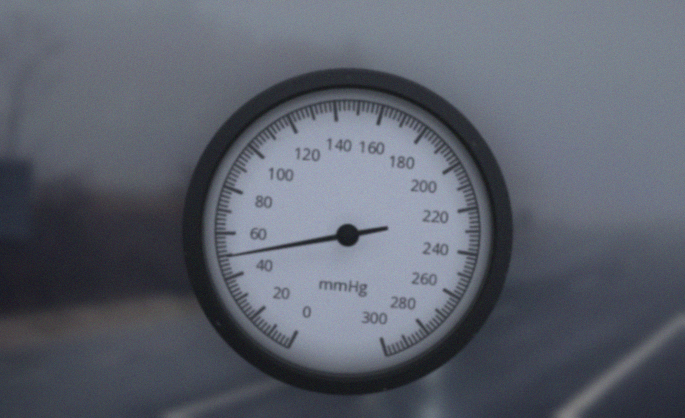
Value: 50; mmHg
